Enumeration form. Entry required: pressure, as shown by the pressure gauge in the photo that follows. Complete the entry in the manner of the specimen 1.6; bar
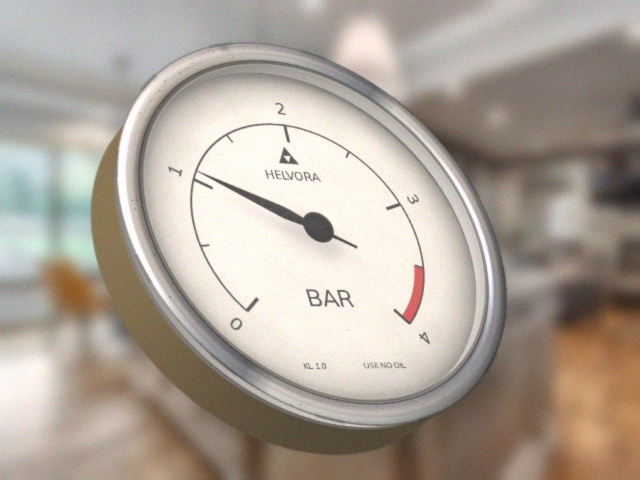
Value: 1; bar
